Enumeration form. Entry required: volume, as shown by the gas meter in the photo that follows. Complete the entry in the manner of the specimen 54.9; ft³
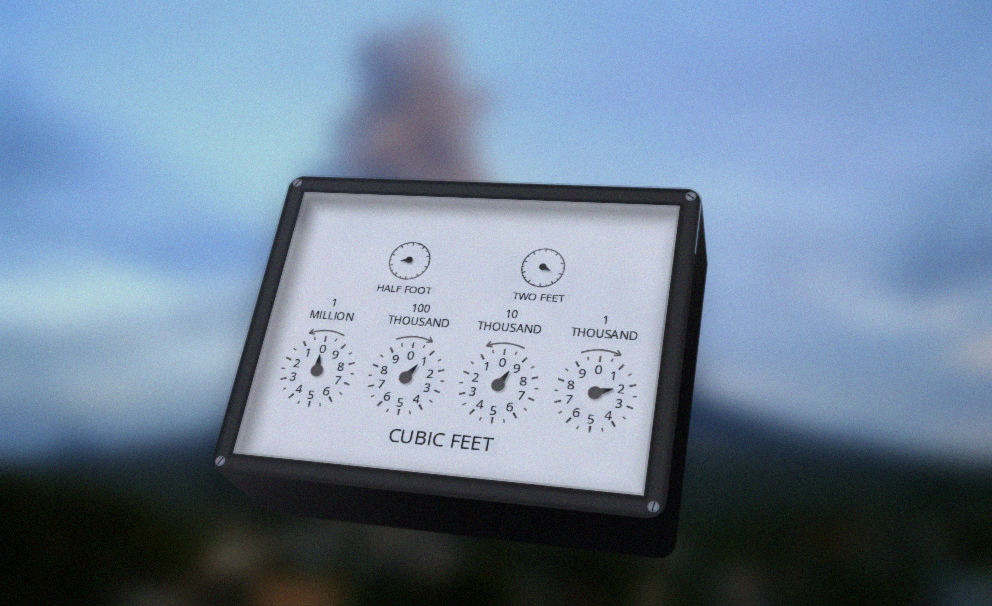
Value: 9200; ft³
